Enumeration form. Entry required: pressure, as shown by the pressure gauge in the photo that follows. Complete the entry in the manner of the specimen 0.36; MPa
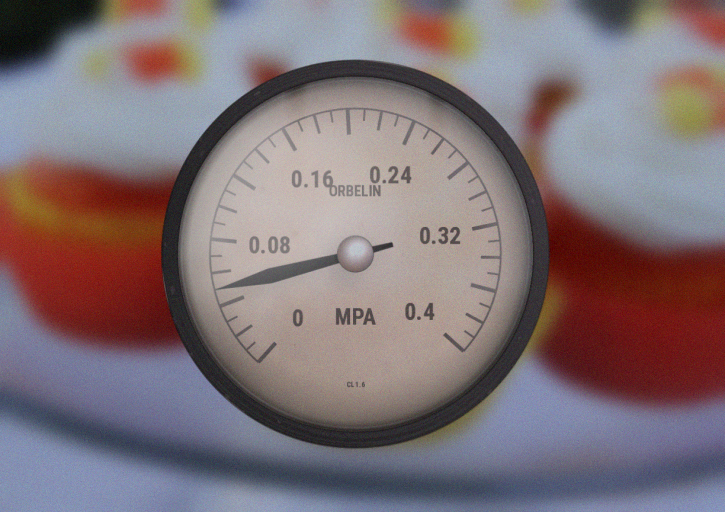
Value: 0.05; MPa
